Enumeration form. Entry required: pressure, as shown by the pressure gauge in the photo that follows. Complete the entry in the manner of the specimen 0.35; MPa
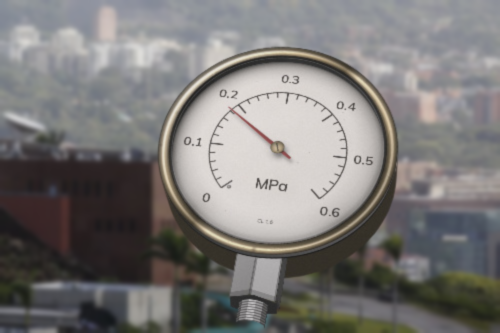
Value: 0.18; MPa
